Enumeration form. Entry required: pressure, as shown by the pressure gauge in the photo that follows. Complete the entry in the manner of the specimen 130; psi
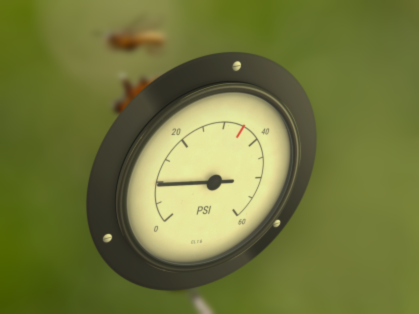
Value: 10; psi
